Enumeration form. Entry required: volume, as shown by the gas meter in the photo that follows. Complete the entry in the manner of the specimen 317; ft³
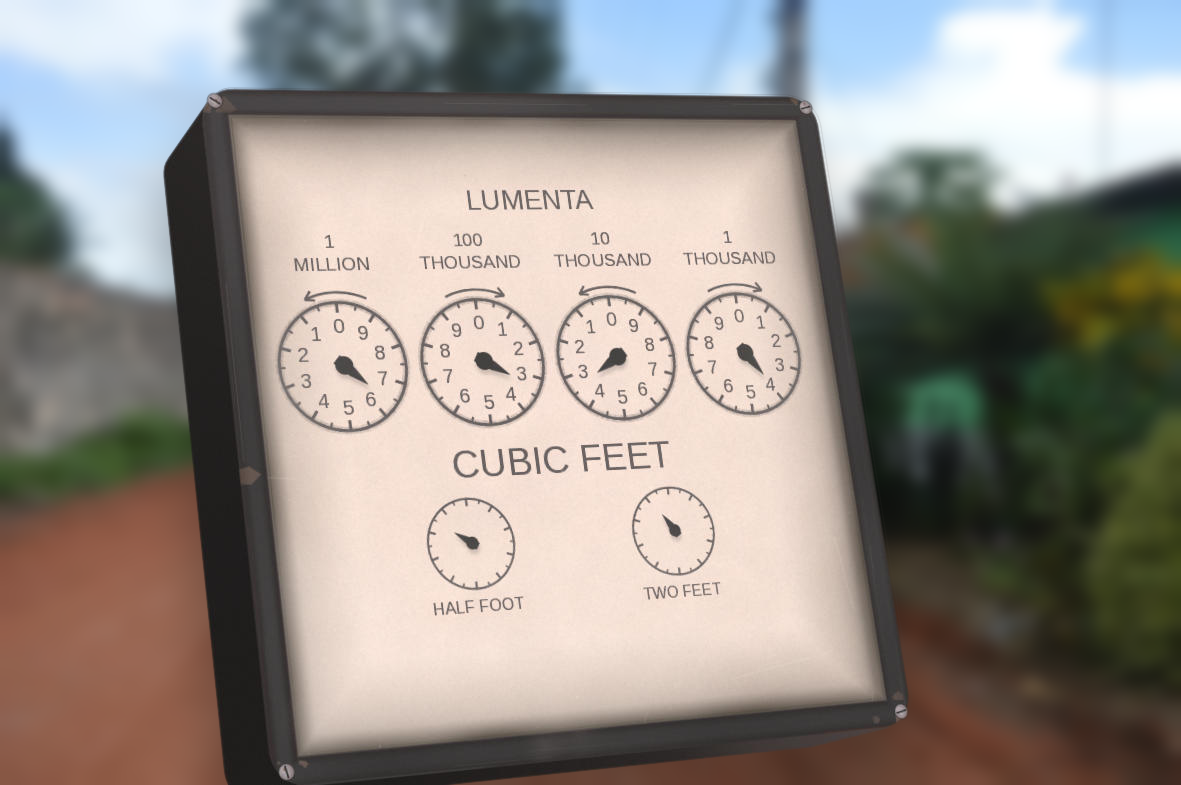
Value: 633400; ft³
